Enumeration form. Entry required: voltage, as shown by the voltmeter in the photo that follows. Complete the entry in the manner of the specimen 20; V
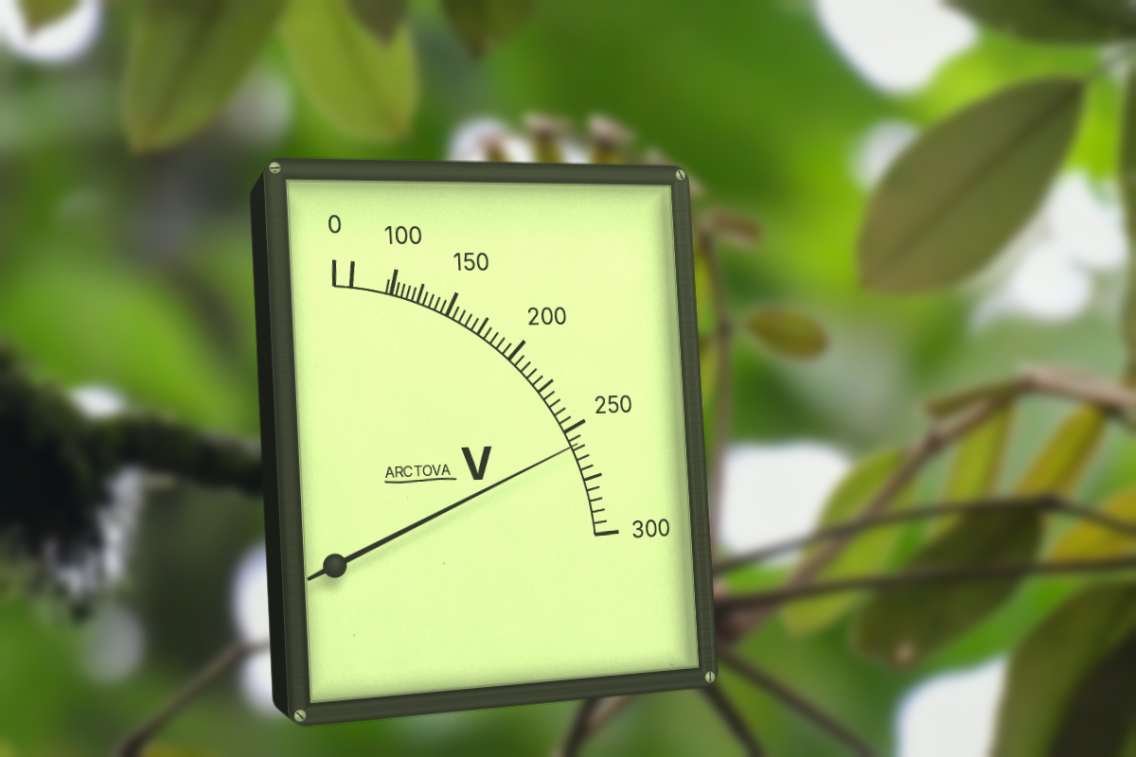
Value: 257.5; V
